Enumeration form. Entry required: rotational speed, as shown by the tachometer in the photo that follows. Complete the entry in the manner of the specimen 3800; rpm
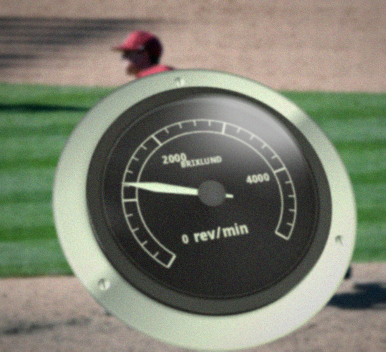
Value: 1200; rpm
